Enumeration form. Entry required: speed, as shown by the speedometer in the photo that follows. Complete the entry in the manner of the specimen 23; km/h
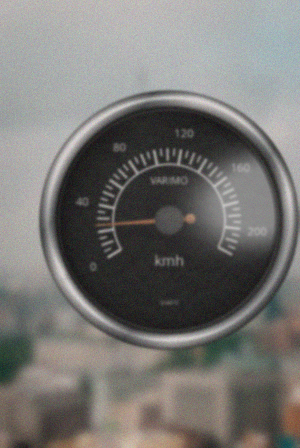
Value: 25; km/h
